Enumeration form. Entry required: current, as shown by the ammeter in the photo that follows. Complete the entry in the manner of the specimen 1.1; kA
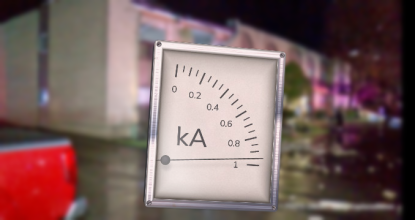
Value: 0.95; kA
